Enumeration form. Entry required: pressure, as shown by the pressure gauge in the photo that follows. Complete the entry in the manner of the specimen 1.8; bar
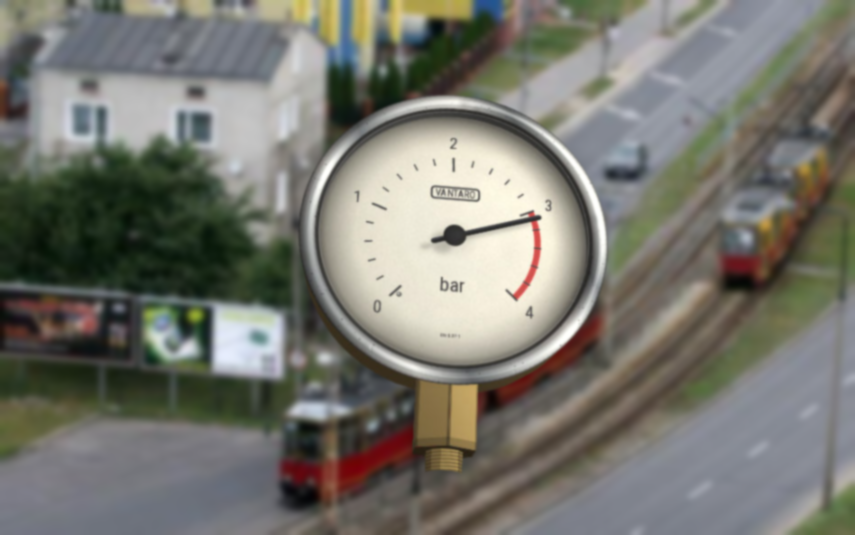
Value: 3.1; bar
